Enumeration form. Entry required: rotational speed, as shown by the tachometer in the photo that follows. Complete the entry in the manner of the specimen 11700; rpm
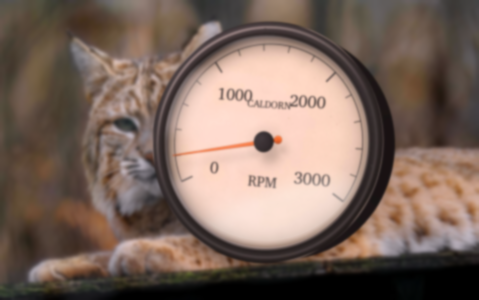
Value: 200; rpm
